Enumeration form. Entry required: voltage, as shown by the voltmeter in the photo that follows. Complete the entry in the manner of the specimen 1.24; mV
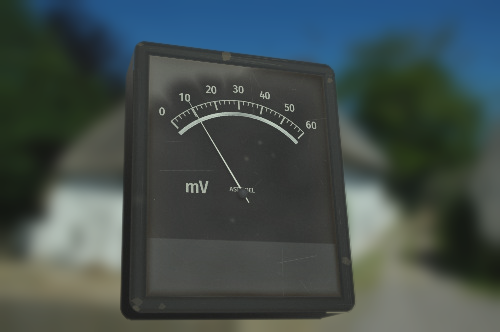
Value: 10; mV
